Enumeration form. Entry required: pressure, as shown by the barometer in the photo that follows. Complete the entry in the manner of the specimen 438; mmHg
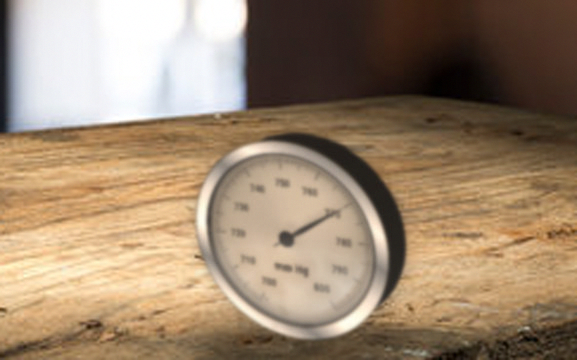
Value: 770; mmHg
